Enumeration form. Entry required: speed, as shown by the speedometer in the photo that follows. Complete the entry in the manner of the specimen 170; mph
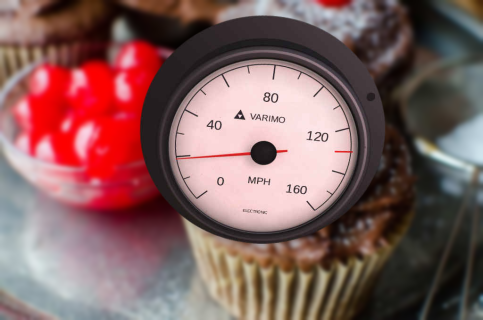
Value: 20; mph
